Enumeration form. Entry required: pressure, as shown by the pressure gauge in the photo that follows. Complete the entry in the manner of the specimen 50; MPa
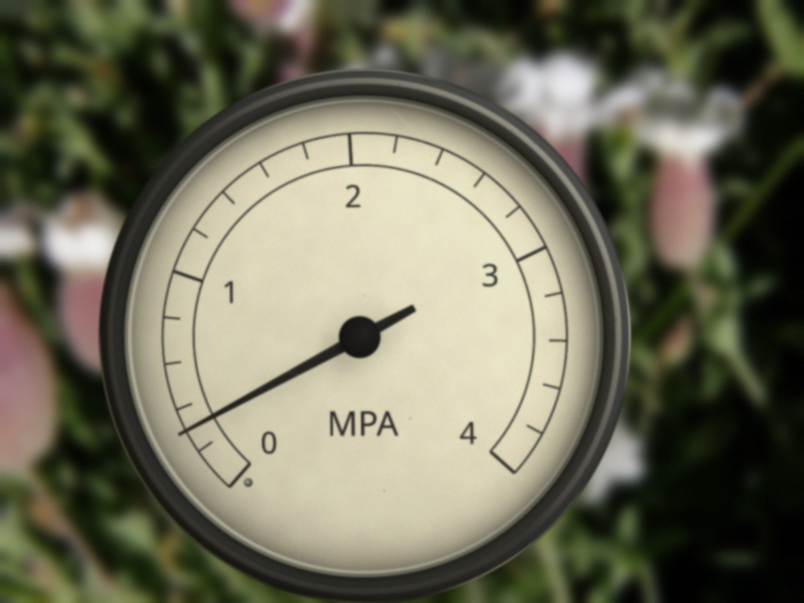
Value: 0.3; MPa
